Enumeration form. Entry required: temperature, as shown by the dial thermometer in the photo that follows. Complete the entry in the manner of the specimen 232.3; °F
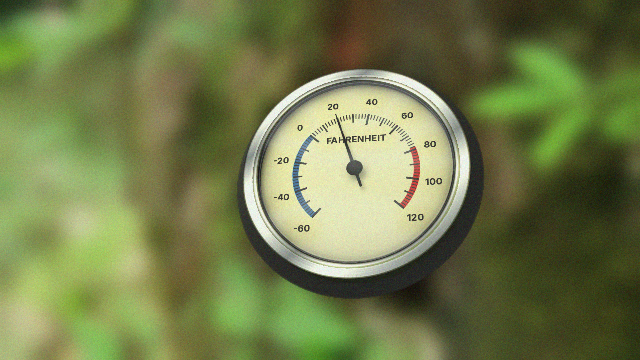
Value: 20; °F
